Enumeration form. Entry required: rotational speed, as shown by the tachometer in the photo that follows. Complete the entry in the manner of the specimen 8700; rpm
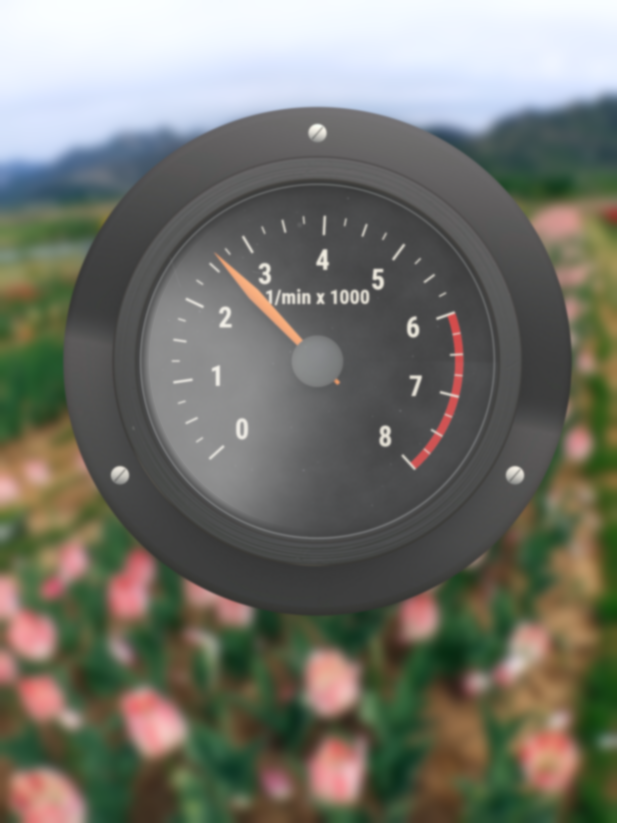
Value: 2625; rpm
